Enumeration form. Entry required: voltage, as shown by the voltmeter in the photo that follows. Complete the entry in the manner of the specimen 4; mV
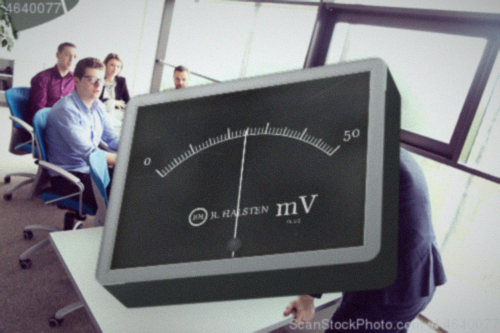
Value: 25; mV
